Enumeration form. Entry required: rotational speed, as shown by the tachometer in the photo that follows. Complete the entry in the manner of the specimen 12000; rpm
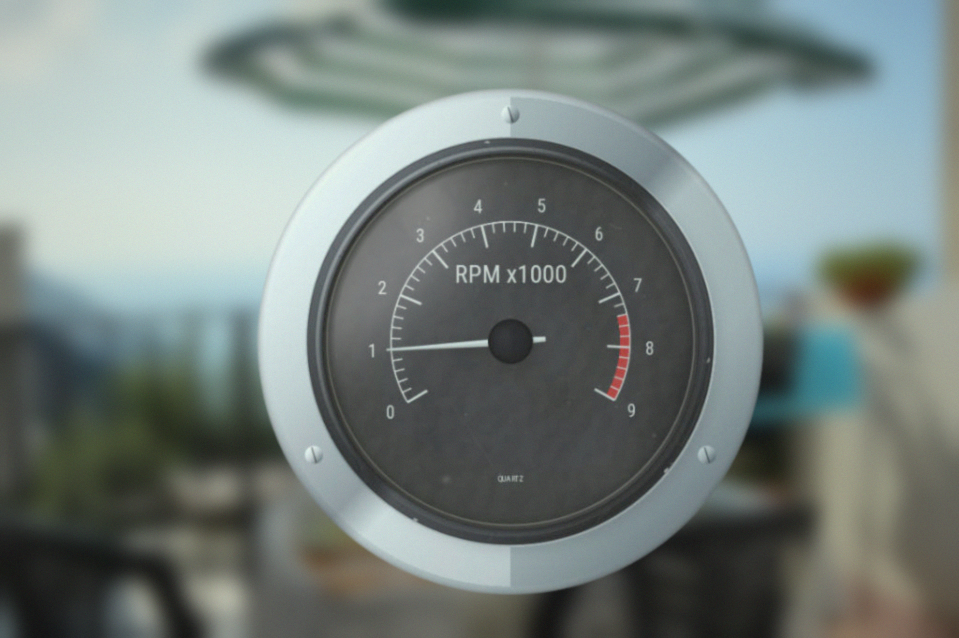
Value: 1000; rpm
